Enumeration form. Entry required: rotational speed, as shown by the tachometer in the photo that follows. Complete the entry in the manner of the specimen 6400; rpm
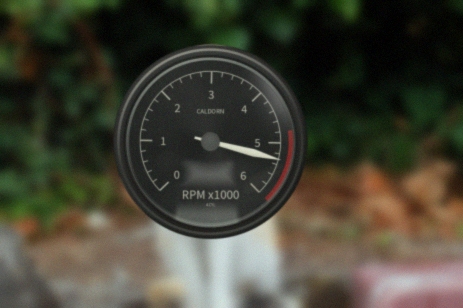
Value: 5300; rpm
